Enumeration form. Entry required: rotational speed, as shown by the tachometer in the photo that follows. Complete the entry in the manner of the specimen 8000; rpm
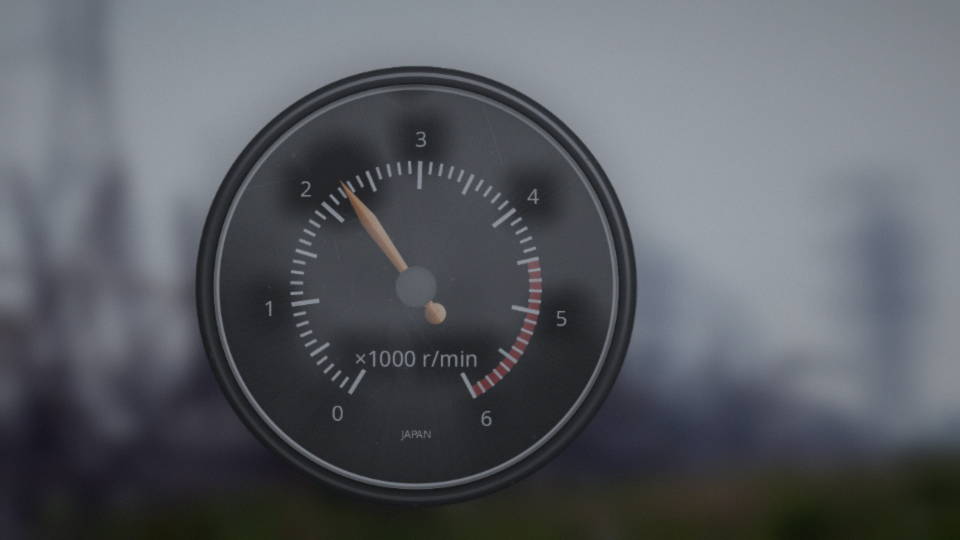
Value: 2250; rpm
